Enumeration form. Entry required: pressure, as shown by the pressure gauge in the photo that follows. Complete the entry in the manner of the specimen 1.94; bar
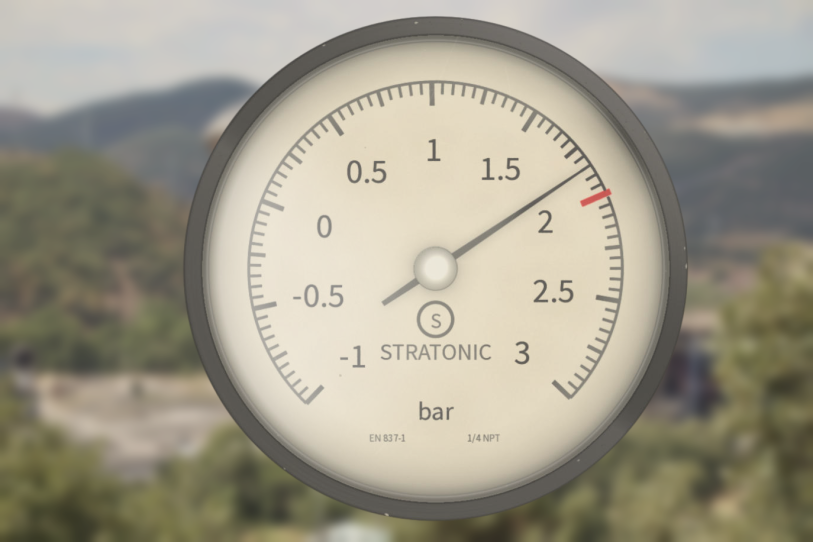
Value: 1.85; bar
